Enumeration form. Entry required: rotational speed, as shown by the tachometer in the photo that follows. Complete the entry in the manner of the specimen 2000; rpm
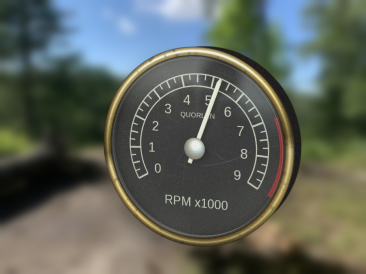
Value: 5250; rpm
